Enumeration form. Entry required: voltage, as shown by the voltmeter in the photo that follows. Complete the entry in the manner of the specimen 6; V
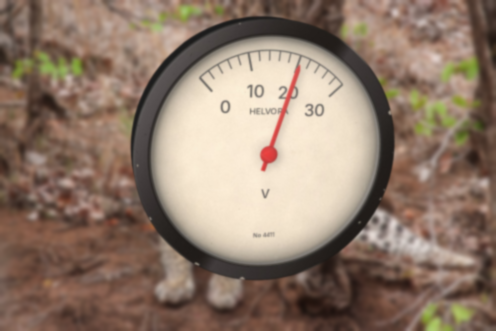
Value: 20; V
